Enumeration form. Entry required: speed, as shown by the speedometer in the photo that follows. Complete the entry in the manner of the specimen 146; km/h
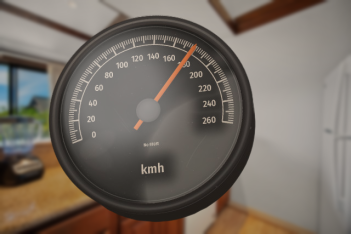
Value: 180; km/h
